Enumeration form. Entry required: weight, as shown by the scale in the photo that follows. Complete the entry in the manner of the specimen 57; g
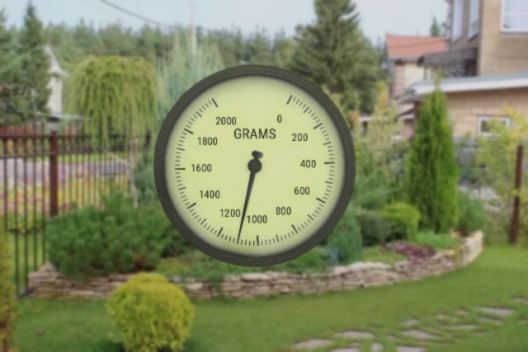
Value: 1100; g
